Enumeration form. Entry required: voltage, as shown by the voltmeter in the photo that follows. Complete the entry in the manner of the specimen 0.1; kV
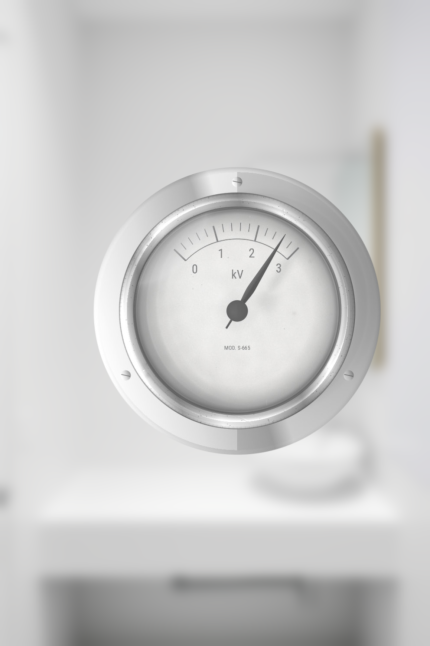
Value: 2.6; kV
